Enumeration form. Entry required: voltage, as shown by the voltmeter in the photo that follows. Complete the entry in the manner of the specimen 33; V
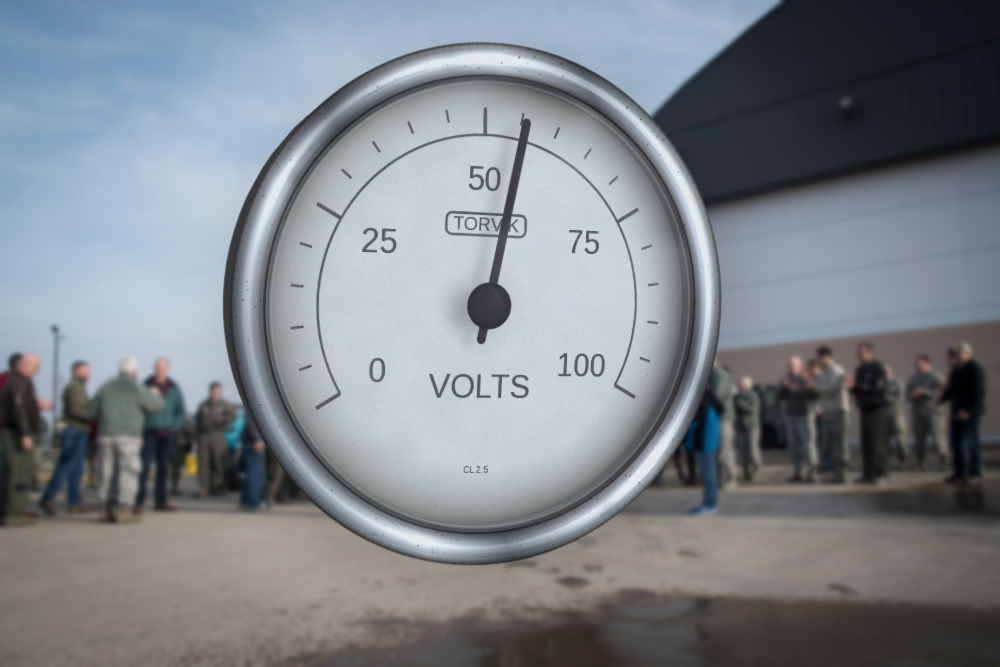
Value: 55; V
